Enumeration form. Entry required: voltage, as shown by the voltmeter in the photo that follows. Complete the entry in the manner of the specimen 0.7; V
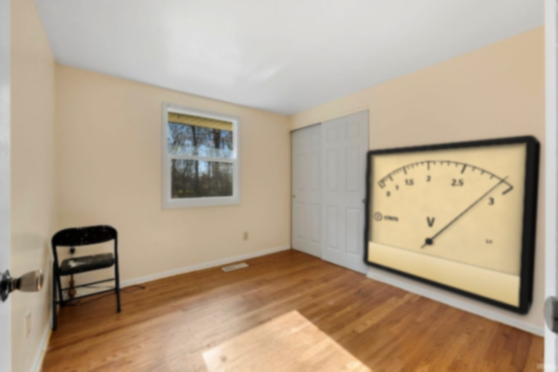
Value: 2.9; V
